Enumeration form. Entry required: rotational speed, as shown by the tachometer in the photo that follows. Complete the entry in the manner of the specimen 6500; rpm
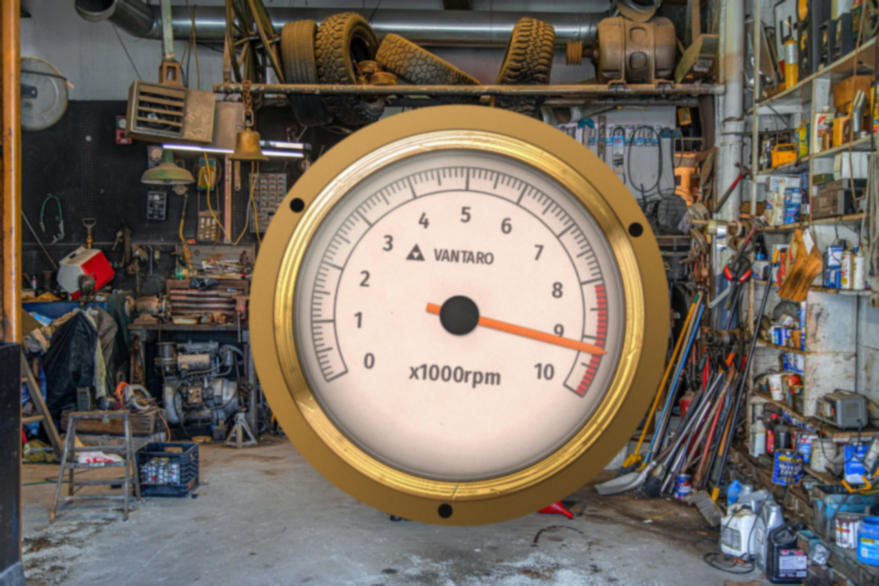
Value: 9200; rpm
